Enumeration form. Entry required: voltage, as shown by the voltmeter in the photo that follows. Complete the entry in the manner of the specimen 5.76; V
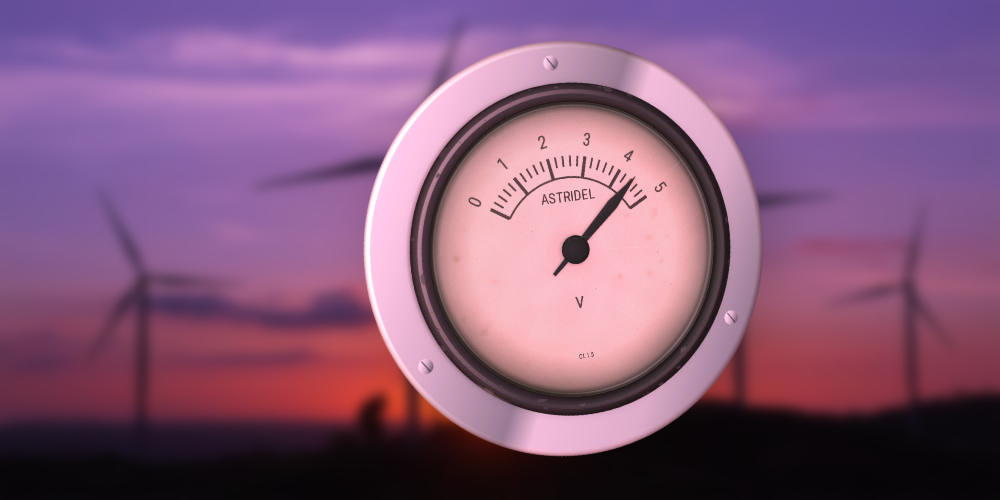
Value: 4.4; V
